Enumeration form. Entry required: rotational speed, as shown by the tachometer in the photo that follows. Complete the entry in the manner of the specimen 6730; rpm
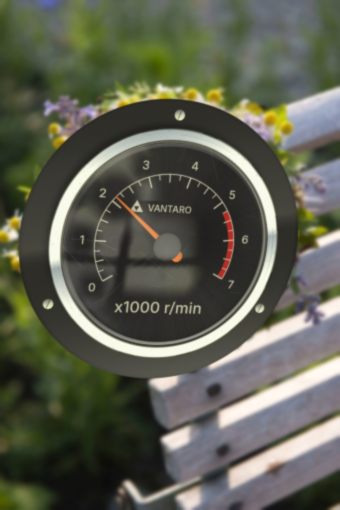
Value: 2125; rpm
